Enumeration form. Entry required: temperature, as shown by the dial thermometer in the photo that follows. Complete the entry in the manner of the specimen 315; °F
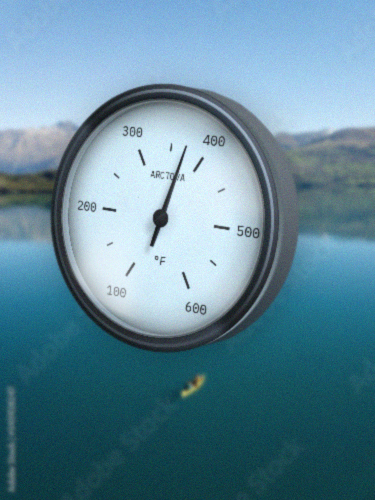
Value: 375; °F
